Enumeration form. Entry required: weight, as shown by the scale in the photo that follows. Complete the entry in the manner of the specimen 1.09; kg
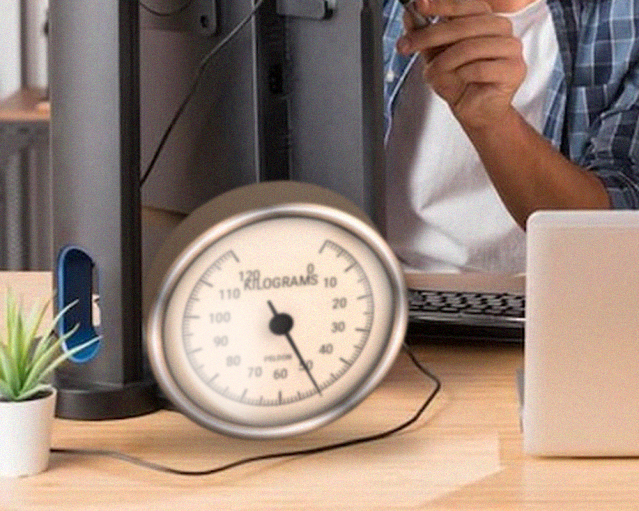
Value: 50; kg
